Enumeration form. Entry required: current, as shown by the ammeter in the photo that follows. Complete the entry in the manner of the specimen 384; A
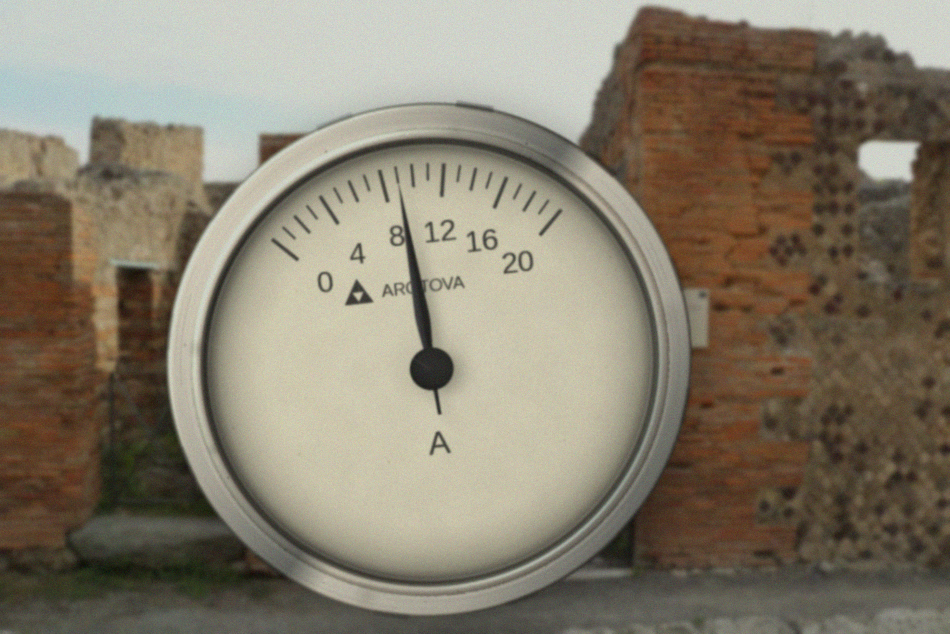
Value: 9; A
